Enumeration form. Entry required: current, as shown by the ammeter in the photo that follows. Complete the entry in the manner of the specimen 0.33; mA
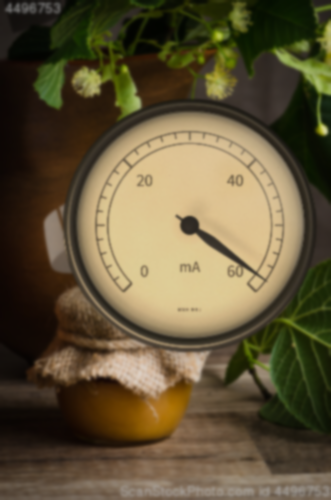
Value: 58; mA
